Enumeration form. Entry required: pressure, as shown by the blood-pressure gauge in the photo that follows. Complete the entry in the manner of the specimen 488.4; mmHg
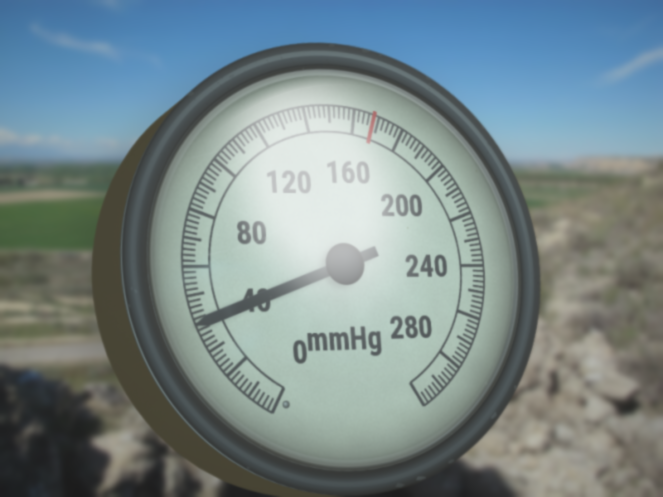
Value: 40; mmHg
